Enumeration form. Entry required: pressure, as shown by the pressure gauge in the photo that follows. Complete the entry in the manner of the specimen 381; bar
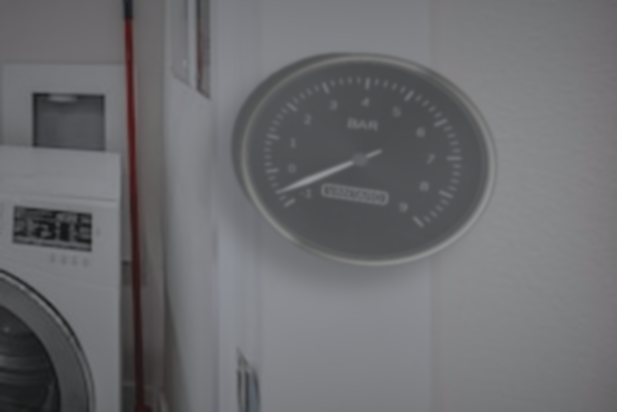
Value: -0.6; bar
